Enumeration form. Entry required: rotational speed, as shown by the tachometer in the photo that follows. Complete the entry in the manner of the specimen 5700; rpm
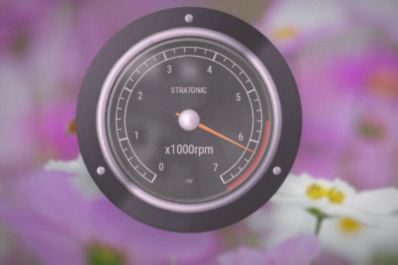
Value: 6200; rpm
